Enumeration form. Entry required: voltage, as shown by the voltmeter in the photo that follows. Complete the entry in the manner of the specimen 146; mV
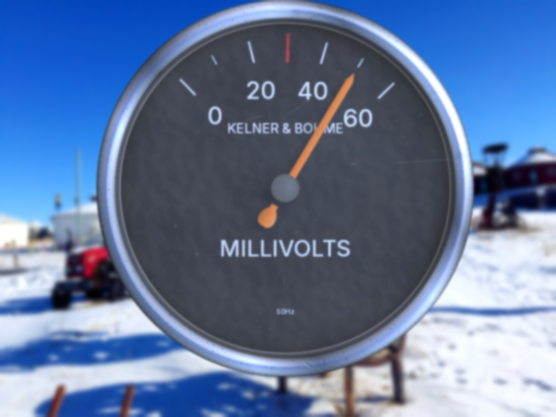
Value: 50; mV
